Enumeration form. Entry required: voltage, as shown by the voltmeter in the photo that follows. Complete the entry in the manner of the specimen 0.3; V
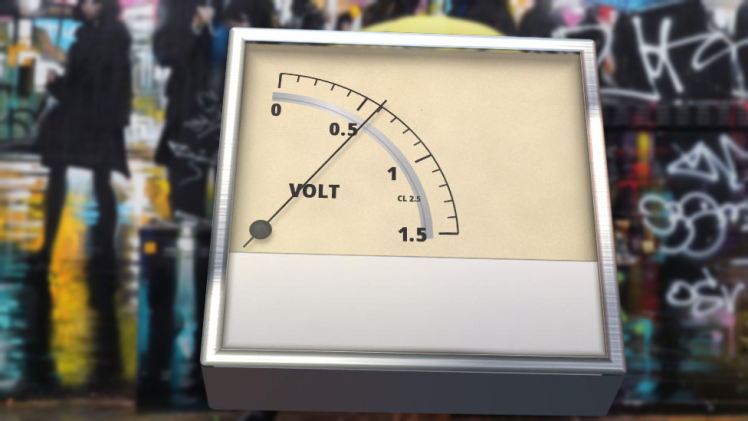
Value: 0.6; V
